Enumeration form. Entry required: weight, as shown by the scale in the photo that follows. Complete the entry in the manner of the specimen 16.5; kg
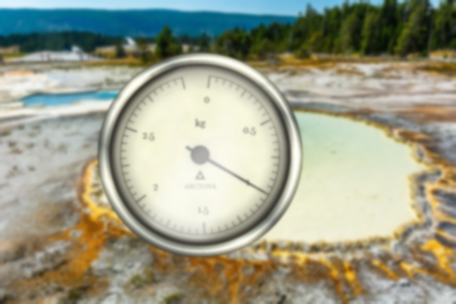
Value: 1; kg
